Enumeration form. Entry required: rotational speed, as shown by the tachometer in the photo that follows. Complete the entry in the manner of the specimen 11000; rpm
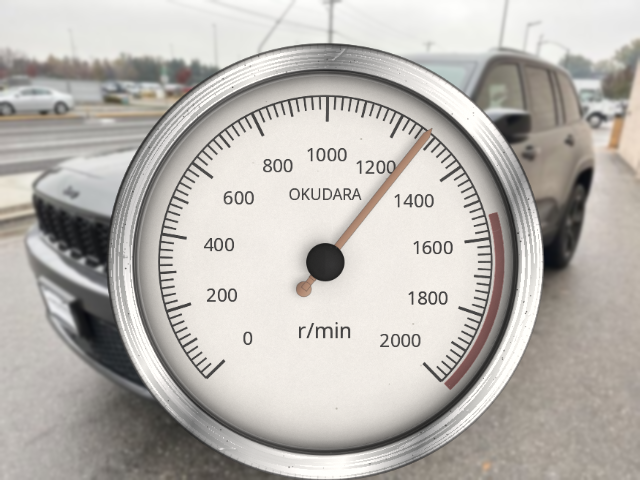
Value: 1280; rpm
